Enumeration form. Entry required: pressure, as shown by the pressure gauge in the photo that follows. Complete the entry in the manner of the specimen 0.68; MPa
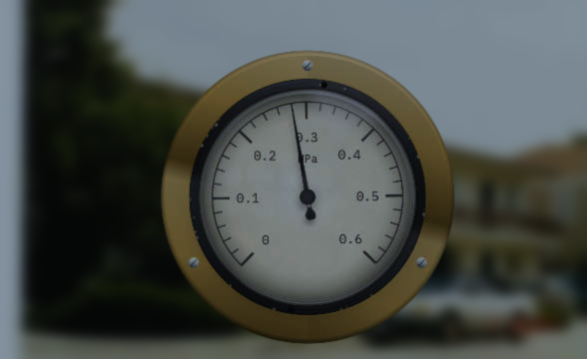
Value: 0.28; MPa
